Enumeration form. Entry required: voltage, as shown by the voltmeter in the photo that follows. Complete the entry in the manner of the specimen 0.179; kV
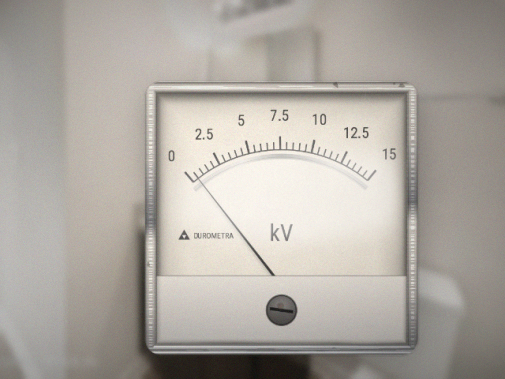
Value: 0.5; kV
